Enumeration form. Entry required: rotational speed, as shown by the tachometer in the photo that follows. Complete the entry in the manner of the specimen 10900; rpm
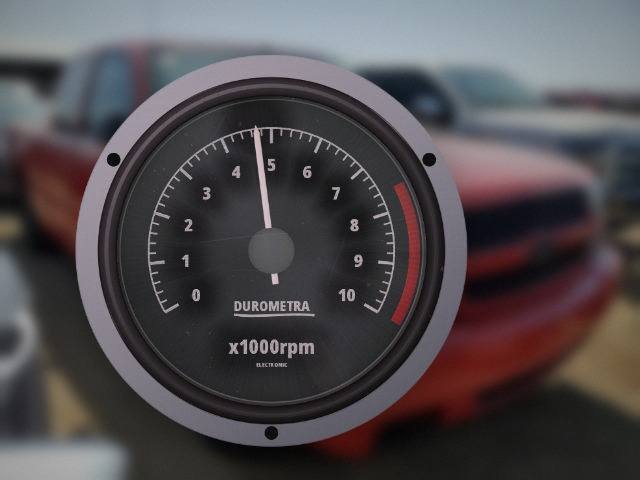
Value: 4700; rpm
